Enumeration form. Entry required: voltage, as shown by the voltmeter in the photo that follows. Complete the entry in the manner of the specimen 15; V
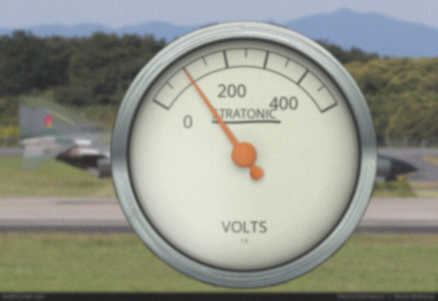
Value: 100; V
